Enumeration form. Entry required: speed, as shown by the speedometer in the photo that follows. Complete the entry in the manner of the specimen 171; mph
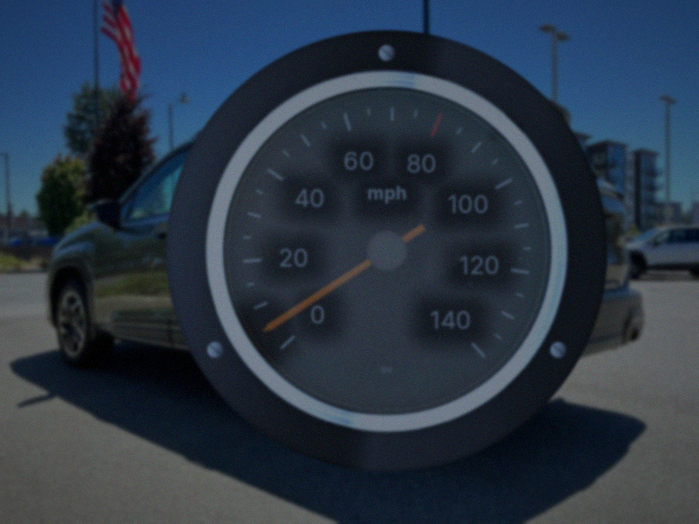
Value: 5; mph
